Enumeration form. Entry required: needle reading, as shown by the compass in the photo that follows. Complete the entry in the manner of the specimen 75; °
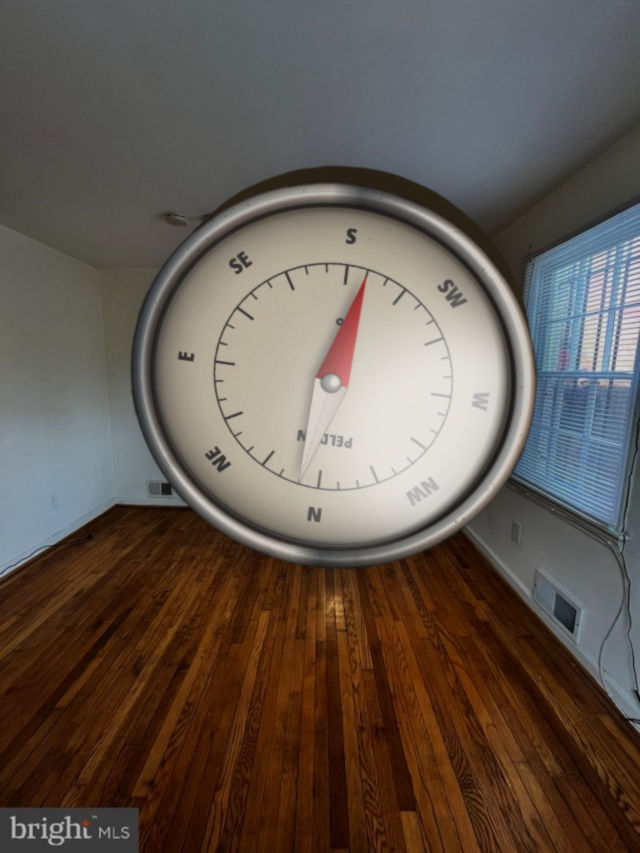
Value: 190; °
